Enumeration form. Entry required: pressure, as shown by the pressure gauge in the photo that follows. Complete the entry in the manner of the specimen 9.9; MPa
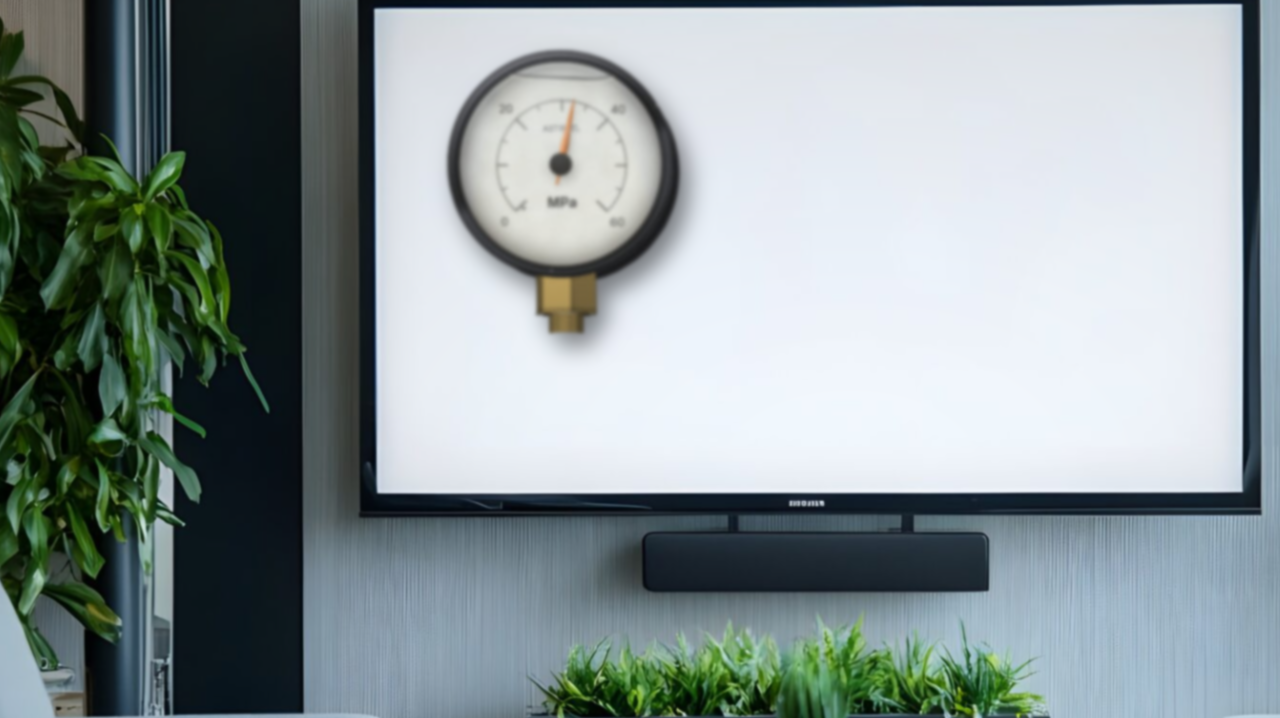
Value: 32.5; MPa
